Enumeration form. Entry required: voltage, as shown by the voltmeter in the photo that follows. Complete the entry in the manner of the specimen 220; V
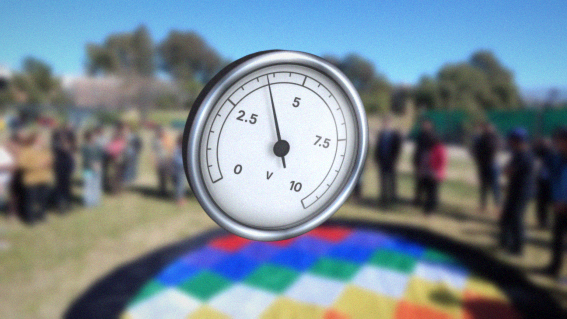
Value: 3.75; V
